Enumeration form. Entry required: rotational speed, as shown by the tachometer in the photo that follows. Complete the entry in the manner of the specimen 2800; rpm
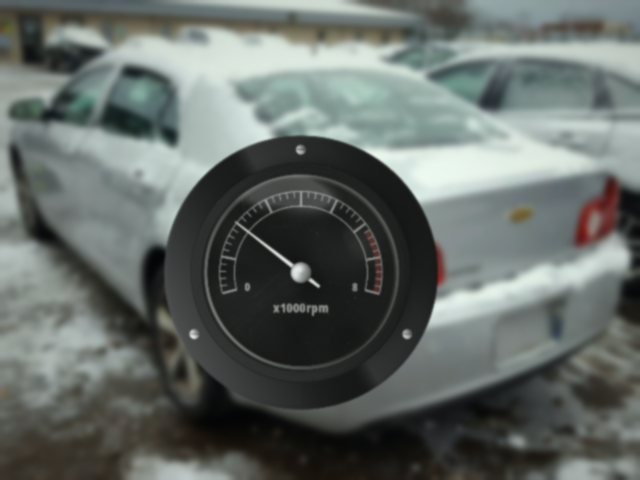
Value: 2000; rpm
